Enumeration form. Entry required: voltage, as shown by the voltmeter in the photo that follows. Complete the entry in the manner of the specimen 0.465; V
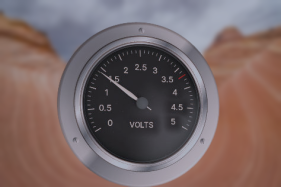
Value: 1.4; V
